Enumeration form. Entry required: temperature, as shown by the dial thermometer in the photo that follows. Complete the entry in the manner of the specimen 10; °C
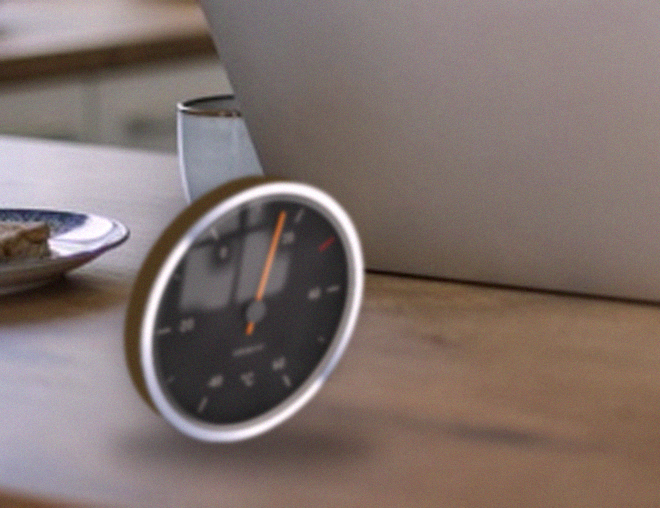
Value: 15; °C
